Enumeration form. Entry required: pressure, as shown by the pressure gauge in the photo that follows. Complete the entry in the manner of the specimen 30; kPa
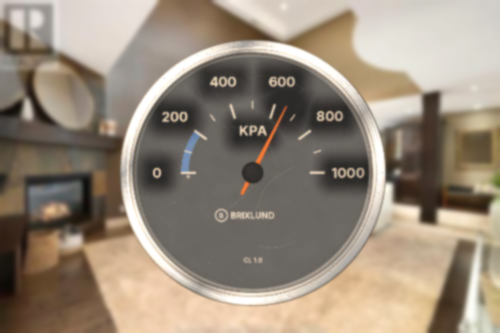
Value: 650; kPa
